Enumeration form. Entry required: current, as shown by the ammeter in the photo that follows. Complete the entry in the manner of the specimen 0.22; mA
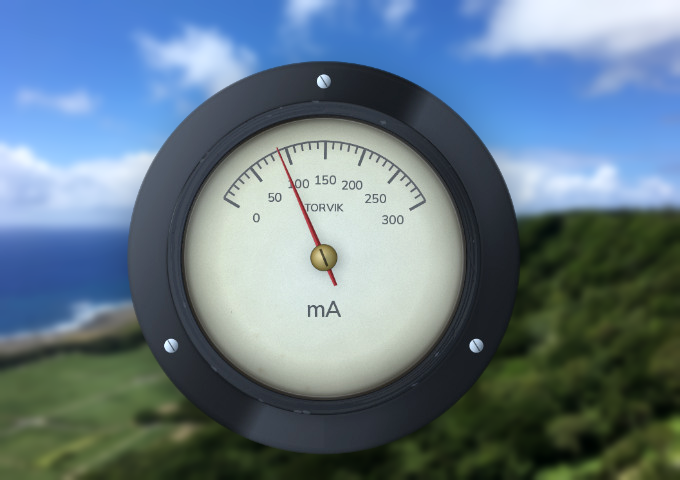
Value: 90; mA
